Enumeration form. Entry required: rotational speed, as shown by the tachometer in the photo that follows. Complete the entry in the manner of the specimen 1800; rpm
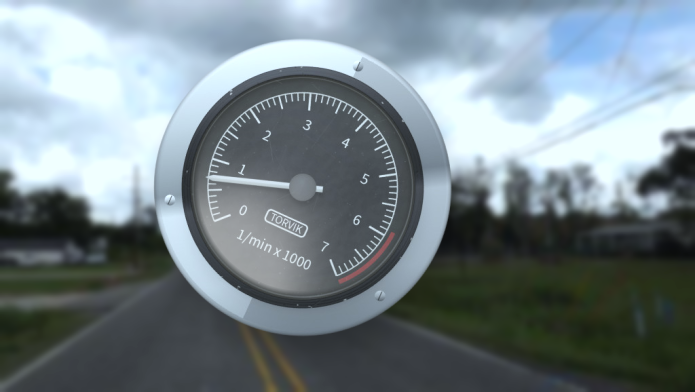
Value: 700; rpm
